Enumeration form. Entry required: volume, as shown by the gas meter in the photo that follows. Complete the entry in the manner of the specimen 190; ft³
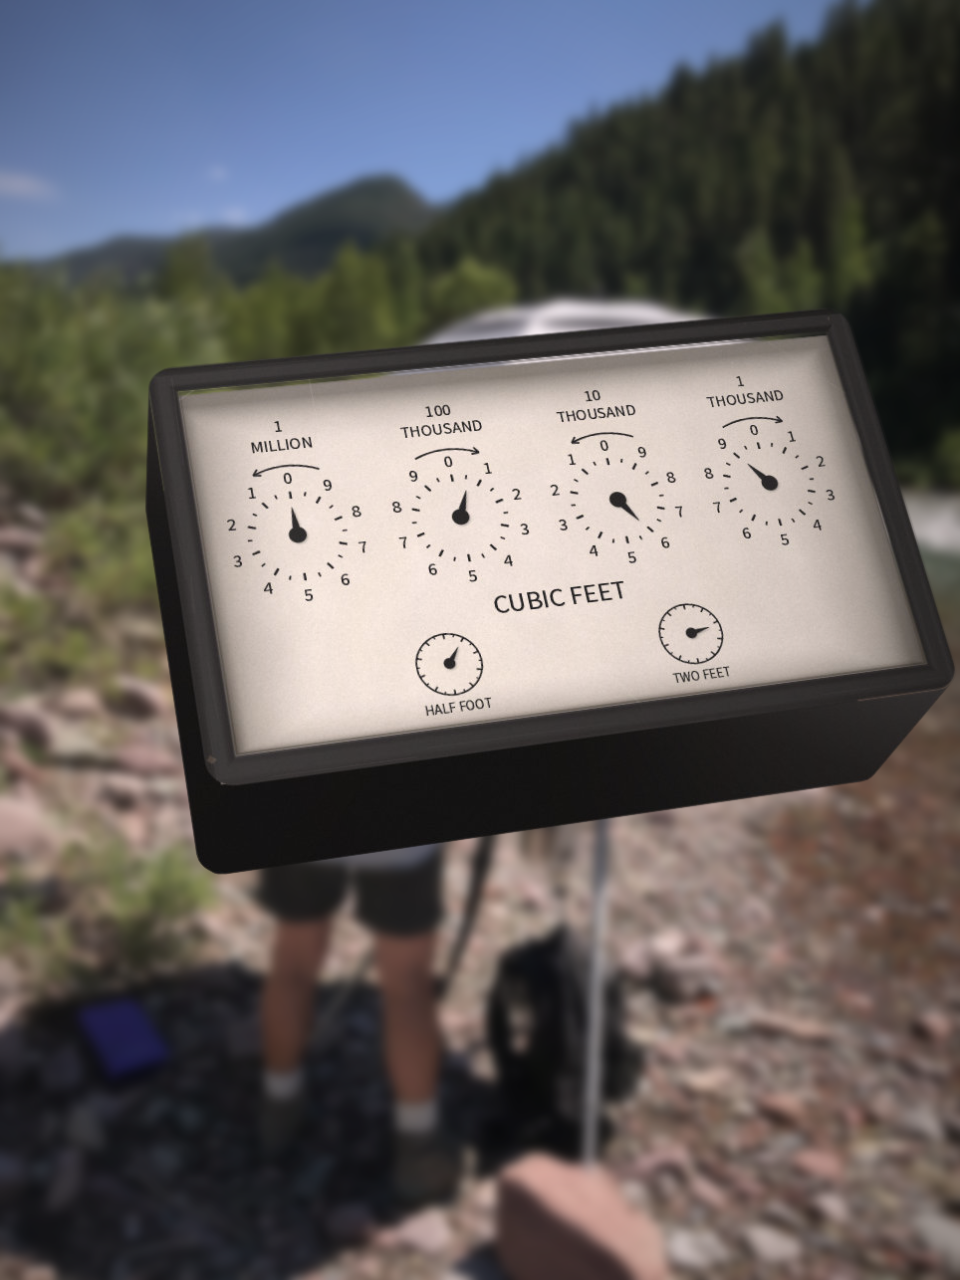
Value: 5900; ft³
